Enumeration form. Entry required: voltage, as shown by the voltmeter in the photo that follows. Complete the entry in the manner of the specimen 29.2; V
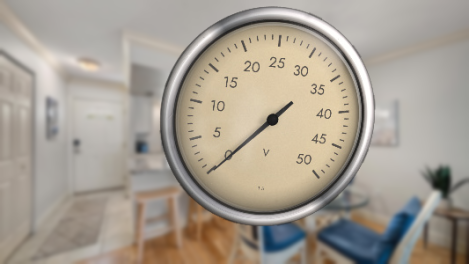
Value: 0; V
